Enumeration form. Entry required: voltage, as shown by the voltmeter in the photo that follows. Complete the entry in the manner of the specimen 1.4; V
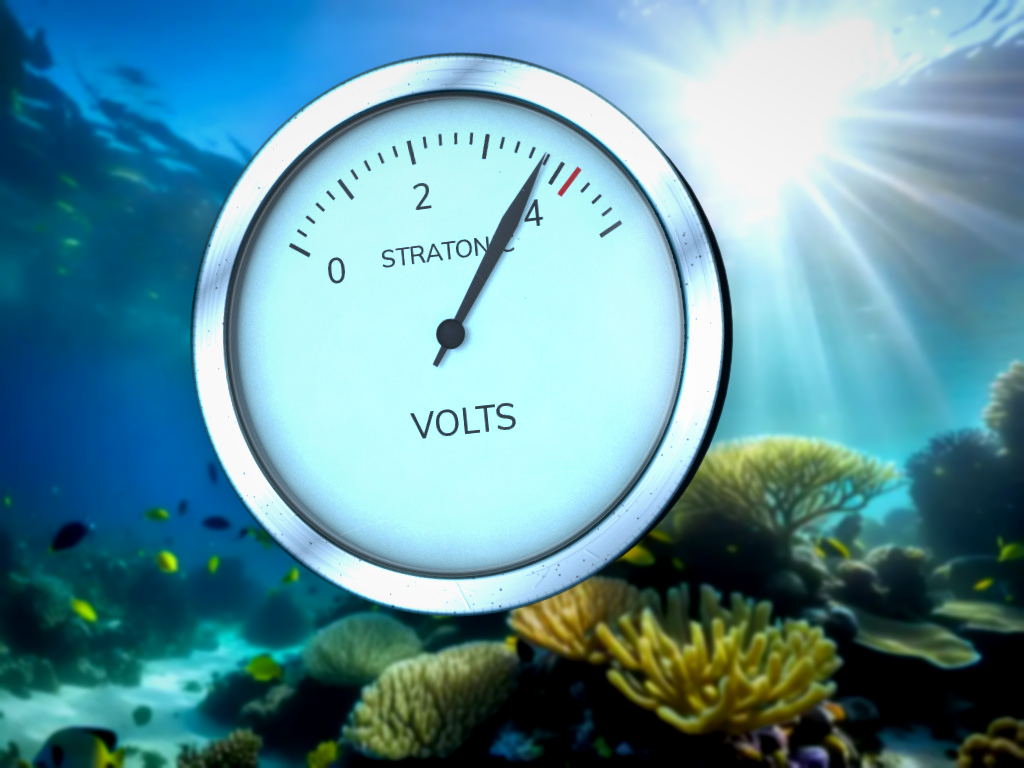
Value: 3.8; V
